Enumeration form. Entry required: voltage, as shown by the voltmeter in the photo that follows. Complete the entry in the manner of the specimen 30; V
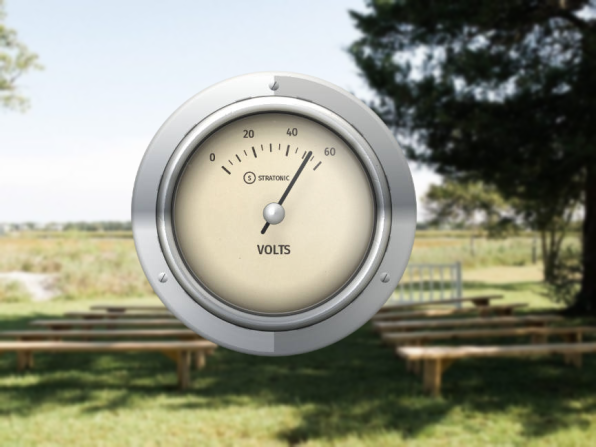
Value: 52.5; V
